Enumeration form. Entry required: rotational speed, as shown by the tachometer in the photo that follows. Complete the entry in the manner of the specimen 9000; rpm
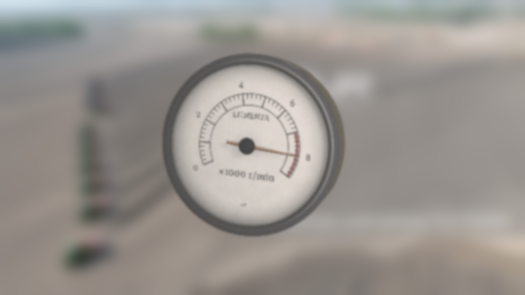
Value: 8000; rpm
